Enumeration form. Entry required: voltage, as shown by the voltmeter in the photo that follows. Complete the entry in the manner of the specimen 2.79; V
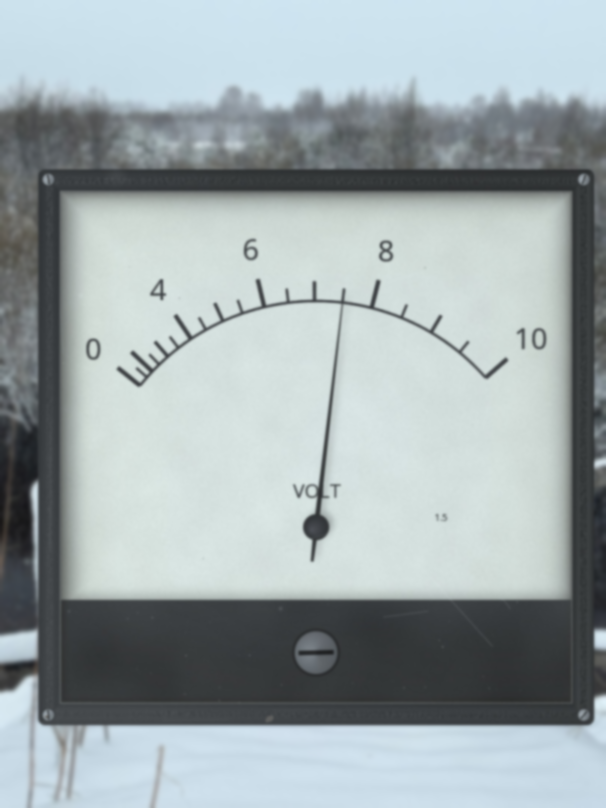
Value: 7.5; V
